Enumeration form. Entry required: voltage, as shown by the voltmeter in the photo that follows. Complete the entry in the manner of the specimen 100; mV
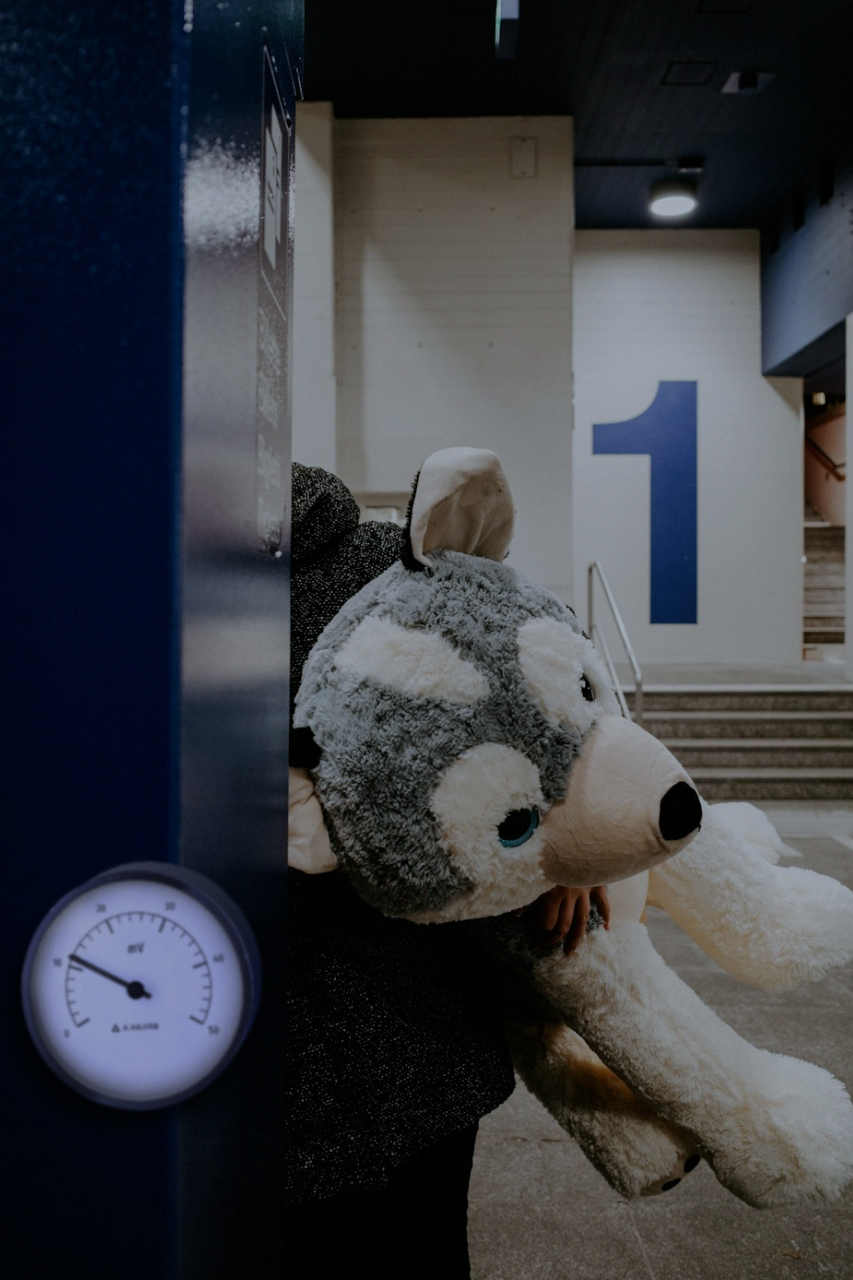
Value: 12; mV
